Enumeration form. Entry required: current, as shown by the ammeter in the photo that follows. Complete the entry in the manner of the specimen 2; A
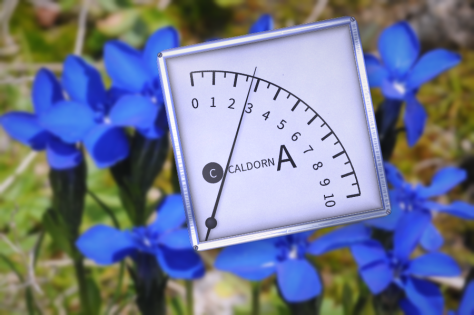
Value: 2.75; A
